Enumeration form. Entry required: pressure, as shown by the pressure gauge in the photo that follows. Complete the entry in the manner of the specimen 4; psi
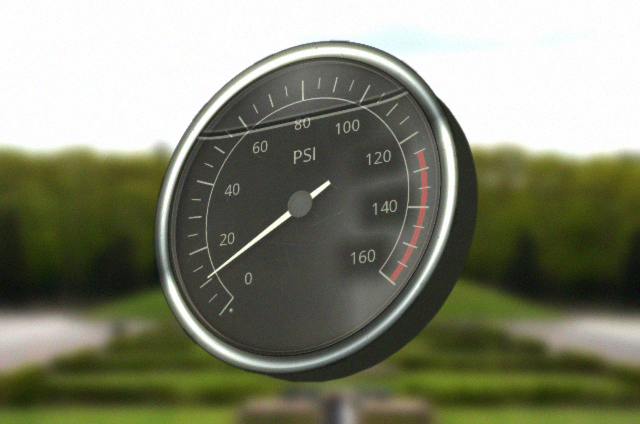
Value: 10; psi
